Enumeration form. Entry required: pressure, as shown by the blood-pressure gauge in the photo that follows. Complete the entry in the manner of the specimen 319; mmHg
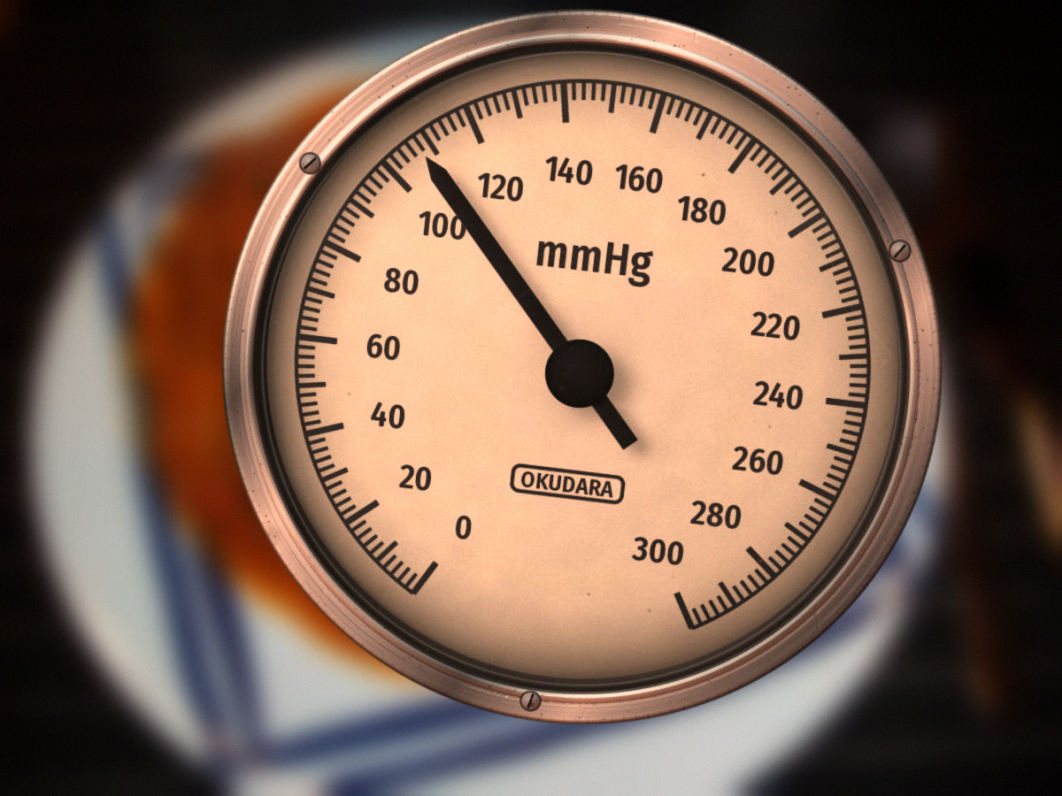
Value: 108; mmHg
